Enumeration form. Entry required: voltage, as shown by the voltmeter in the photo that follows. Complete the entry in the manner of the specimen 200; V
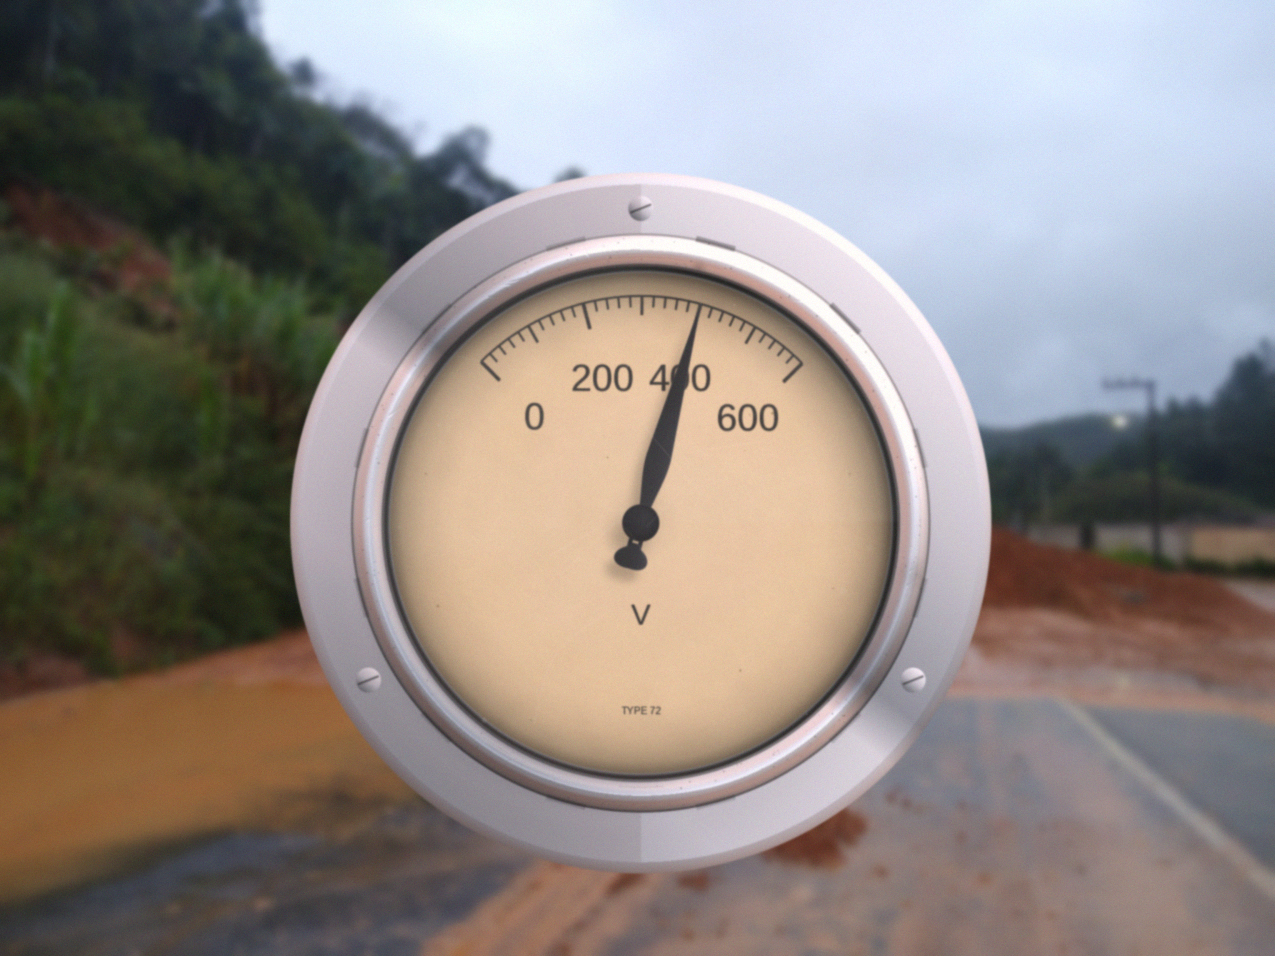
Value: 400; V
